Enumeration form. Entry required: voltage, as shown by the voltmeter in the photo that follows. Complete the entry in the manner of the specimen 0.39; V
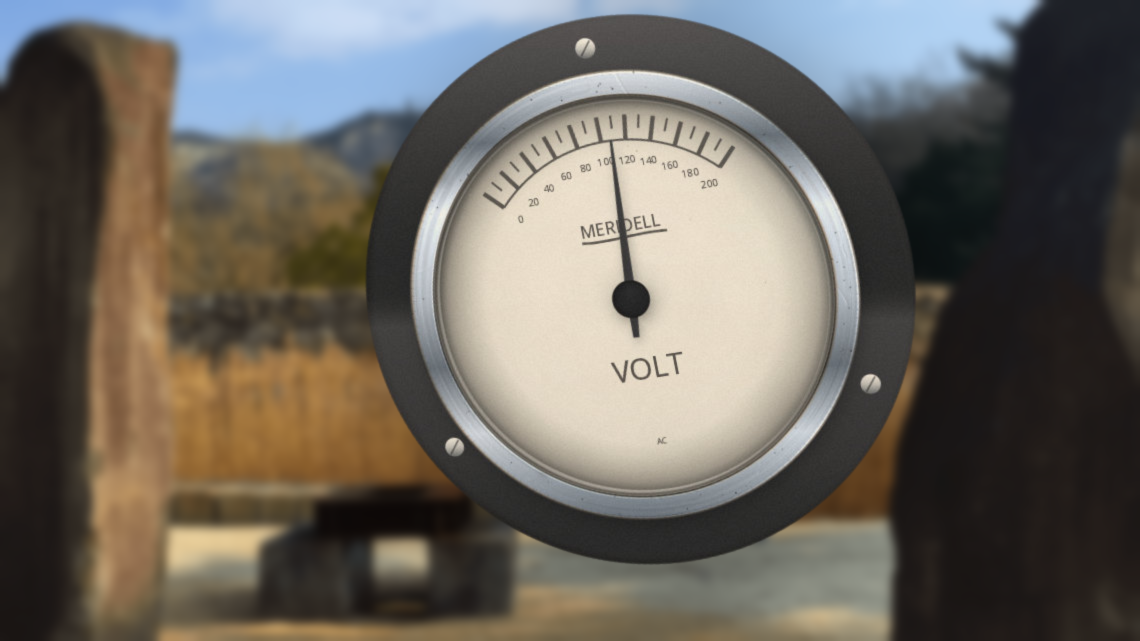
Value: 110; V
